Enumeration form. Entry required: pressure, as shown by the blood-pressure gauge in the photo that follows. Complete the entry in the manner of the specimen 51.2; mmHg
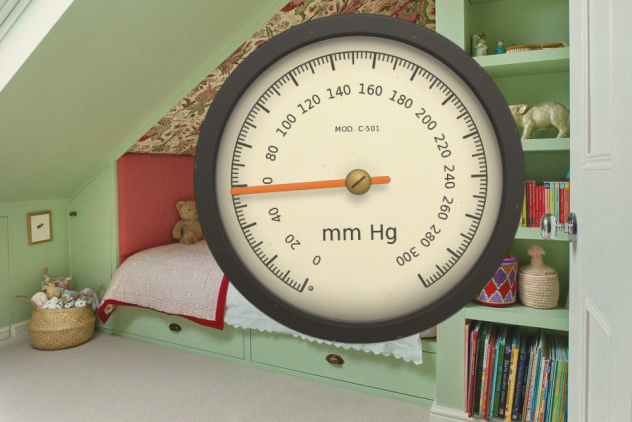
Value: 58; mmHg
